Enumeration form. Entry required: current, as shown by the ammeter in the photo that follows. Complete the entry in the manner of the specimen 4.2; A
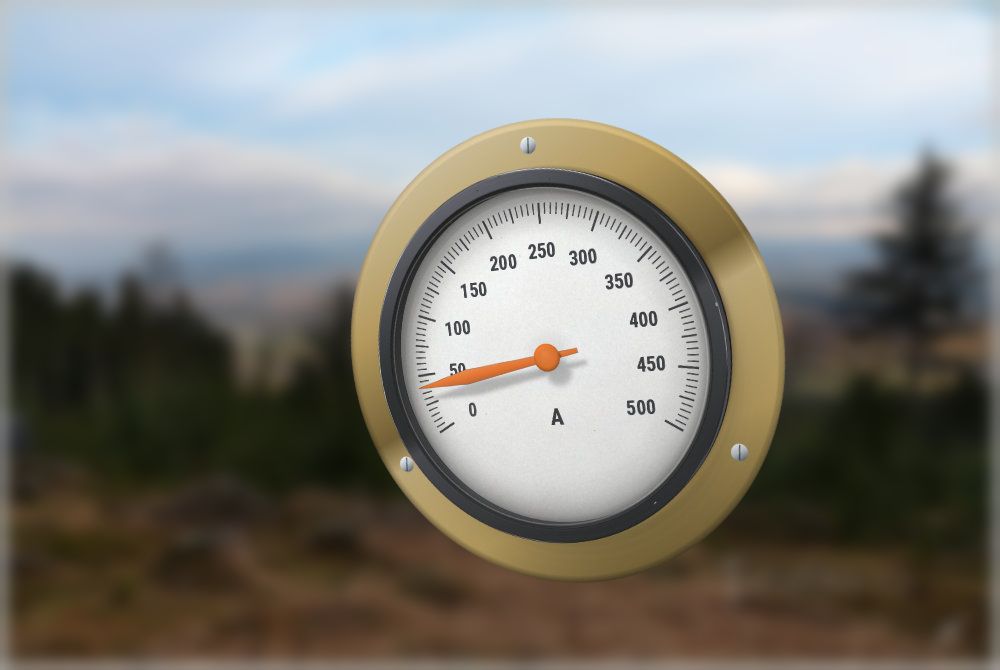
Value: 40; A
